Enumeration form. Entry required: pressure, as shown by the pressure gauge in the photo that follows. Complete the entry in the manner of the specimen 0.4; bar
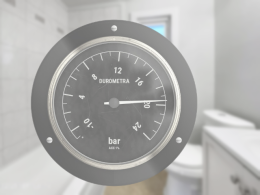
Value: 19.5; bar
